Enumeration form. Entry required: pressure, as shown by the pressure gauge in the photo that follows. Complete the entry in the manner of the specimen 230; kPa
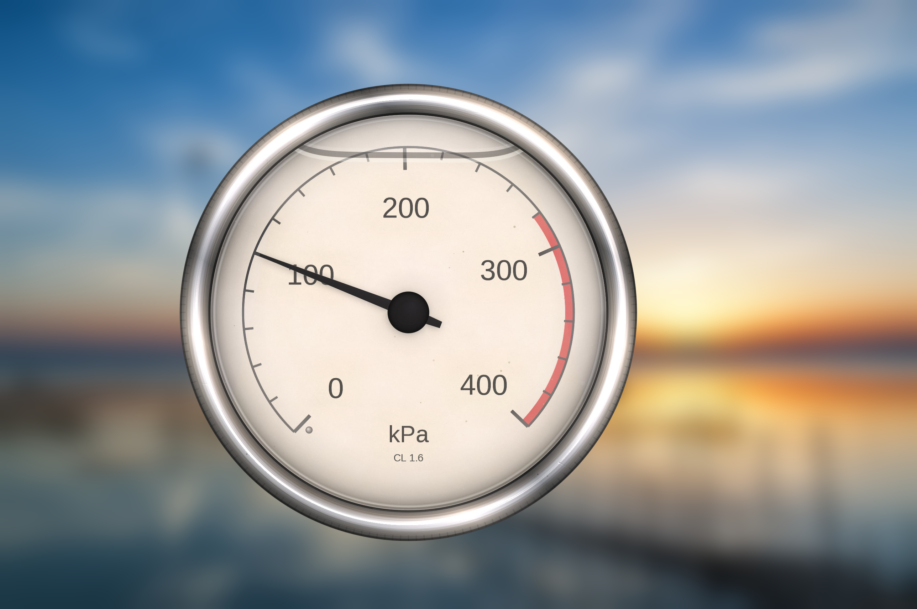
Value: 100; kPa
